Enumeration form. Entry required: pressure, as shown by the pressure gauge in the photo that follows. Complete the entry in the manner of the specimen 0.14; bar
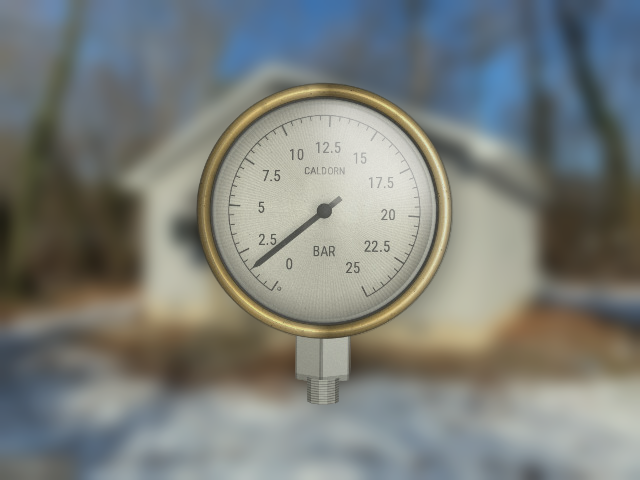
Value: 1.5; bar
